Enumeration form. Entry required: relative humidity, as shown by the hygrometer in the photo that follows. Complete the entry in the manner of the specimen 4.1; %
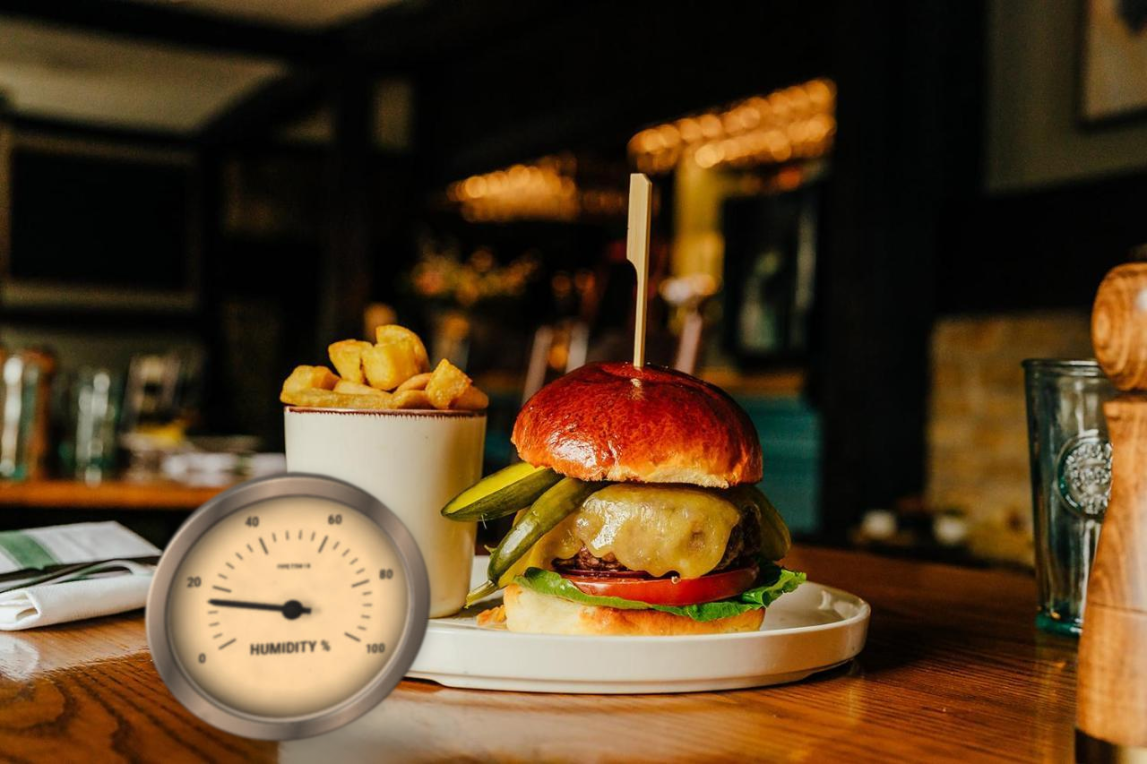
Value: 16; %
